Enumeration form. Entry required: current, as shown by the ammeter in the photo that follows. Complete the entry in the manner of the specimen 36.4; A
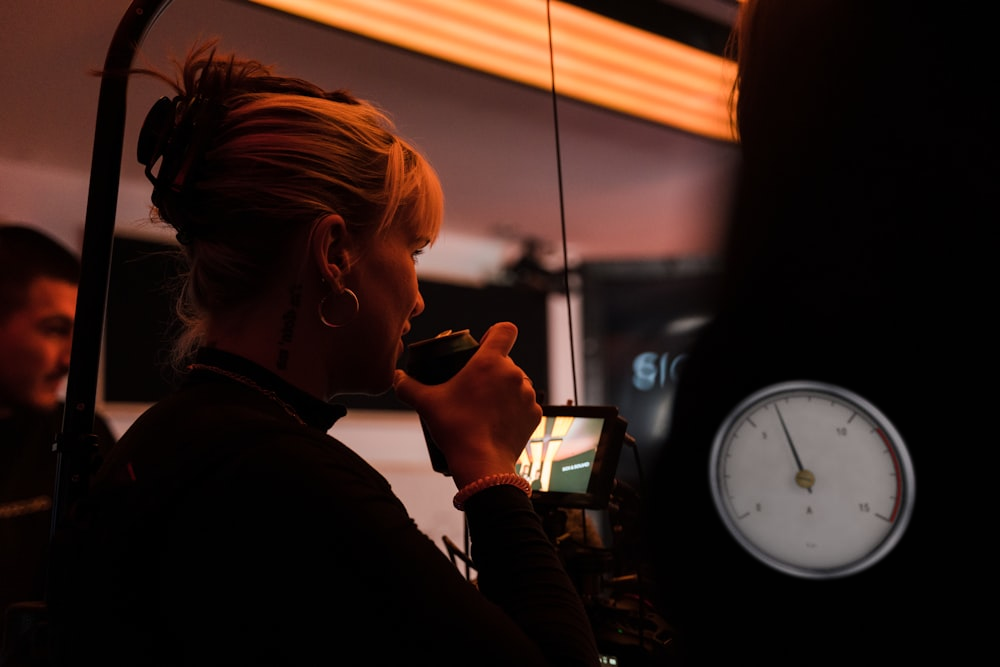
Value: 6.5; A
